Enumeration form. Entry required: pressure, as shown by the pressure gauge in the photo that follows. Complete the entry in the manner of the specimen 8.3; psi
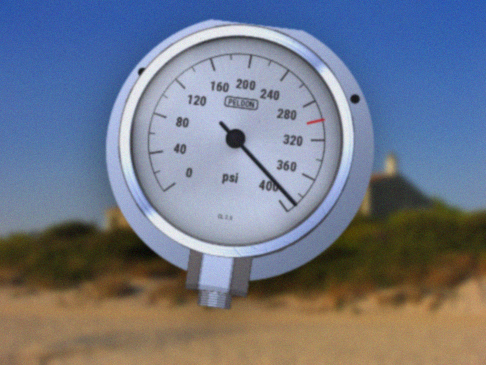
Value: 390; psi
